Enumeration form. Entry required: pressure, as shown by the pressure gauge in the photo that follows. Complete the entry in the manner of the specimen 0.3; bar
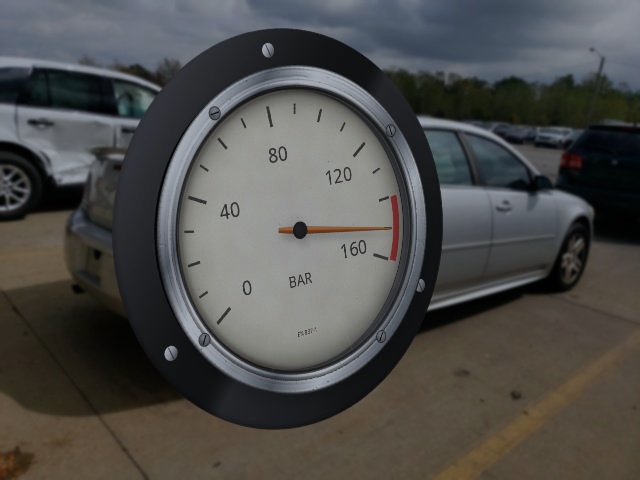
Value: 150; bar
